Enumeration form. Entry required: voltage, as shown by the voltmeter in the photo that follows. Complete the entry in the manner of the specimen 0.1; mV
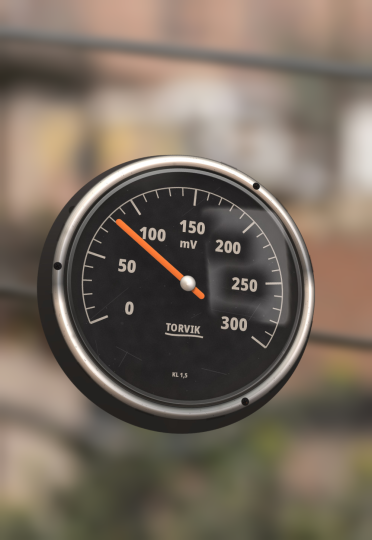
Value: 80; mV
